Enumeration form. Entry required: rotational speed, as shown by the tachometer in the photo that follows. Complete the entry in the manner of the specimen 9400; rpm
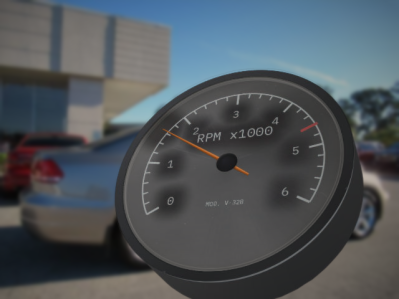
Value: 1600; rpm
